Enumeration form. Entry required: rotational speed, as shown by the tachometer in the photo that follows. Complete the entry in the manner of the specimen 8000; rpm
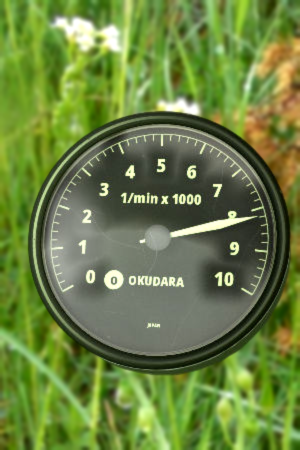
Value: 8200; rpm
